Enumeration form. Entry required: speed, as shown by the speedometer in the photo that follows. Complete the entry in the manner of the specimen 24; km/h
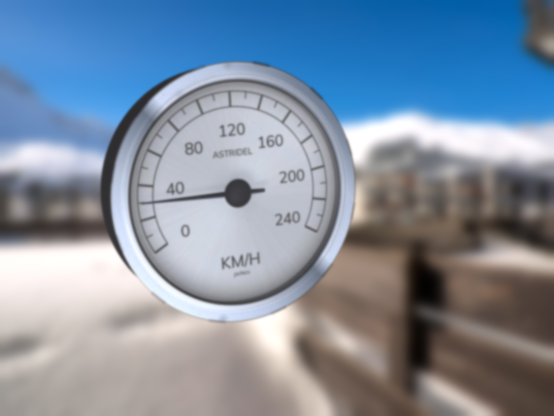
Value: 30; km/h
